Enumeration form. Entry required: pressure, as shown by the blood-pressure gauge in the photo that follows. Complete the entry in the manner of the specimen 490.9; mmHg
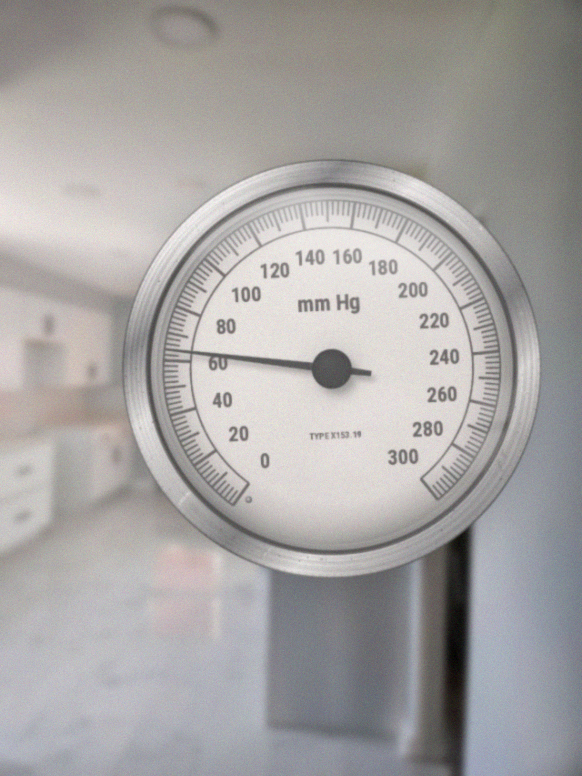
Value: 64; mmHg
